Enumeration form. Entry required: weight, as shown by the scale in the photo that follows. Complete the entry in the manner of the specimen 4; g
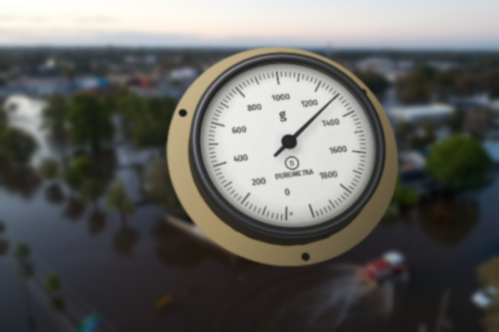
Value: 1300; g
